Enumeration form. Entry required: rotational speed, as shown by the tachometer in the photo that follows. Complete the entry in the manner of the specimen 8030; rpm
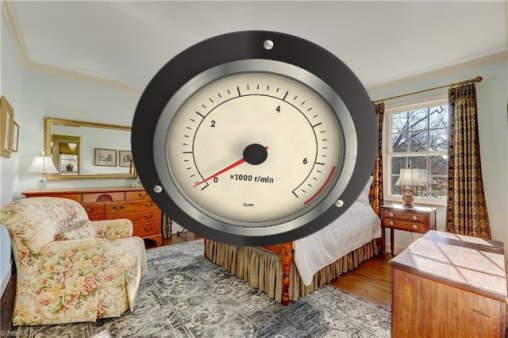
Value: 200; rpm
